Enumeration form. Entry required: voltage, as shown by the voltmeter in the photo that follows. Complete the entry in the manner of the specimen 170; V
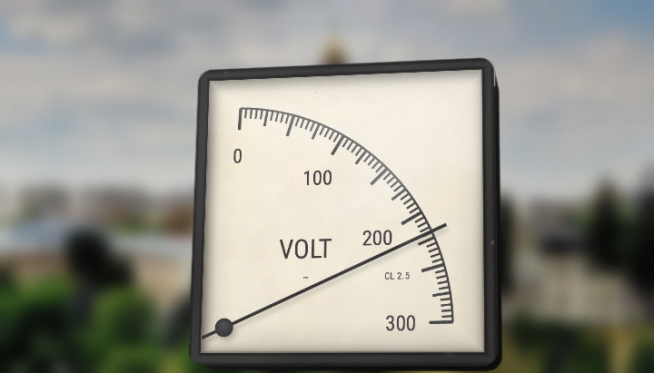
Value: 220; V
